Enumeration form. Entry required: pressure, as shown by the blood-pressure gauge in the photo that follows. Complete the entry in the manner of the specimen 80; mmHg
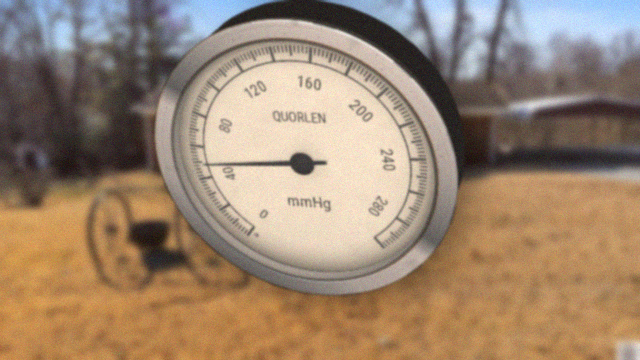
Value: 50; mmHg
